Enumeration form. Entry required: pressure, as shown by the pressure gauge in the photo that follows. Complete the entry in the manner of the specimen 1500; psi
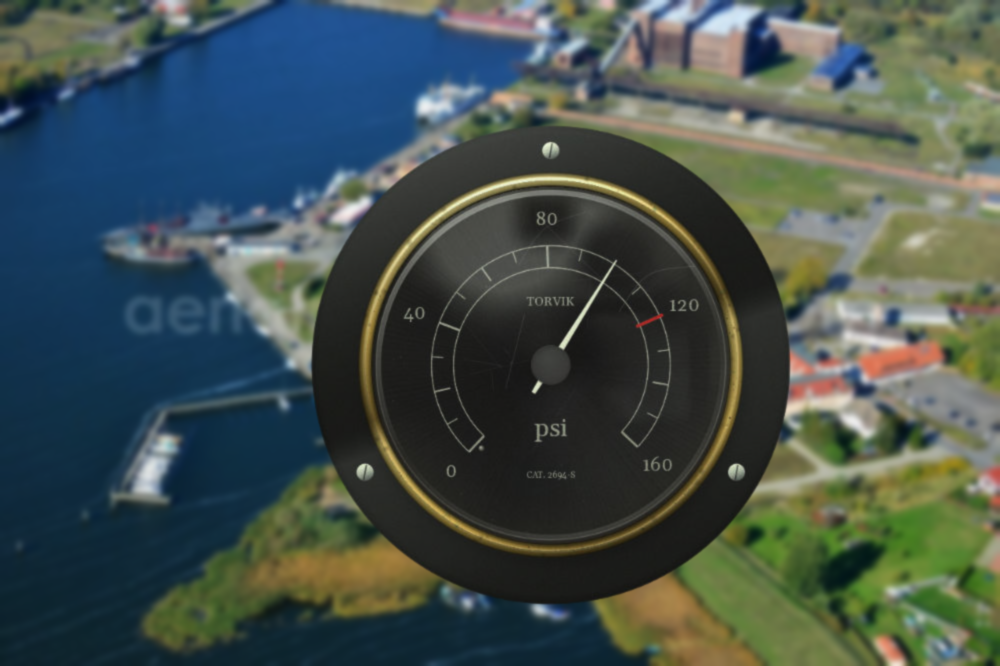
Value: 100; psi
